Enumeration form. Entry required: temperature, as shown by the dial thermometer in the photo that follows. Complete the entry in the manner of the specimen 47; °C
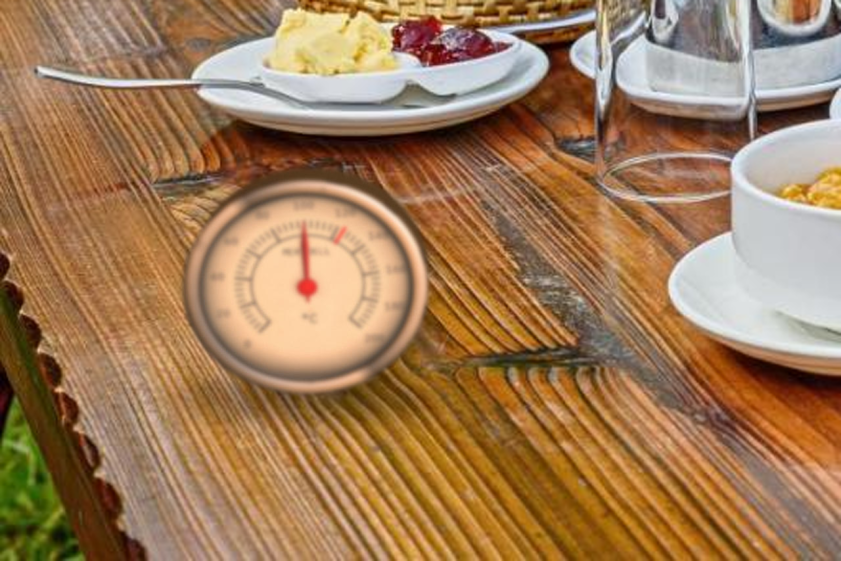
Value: 100; °C
